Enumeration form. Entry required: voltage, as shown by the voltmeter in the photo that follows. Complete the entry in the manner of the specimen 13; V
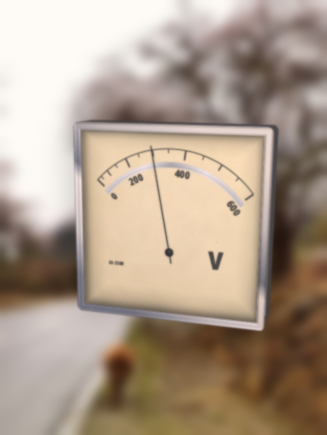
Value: 300; V
